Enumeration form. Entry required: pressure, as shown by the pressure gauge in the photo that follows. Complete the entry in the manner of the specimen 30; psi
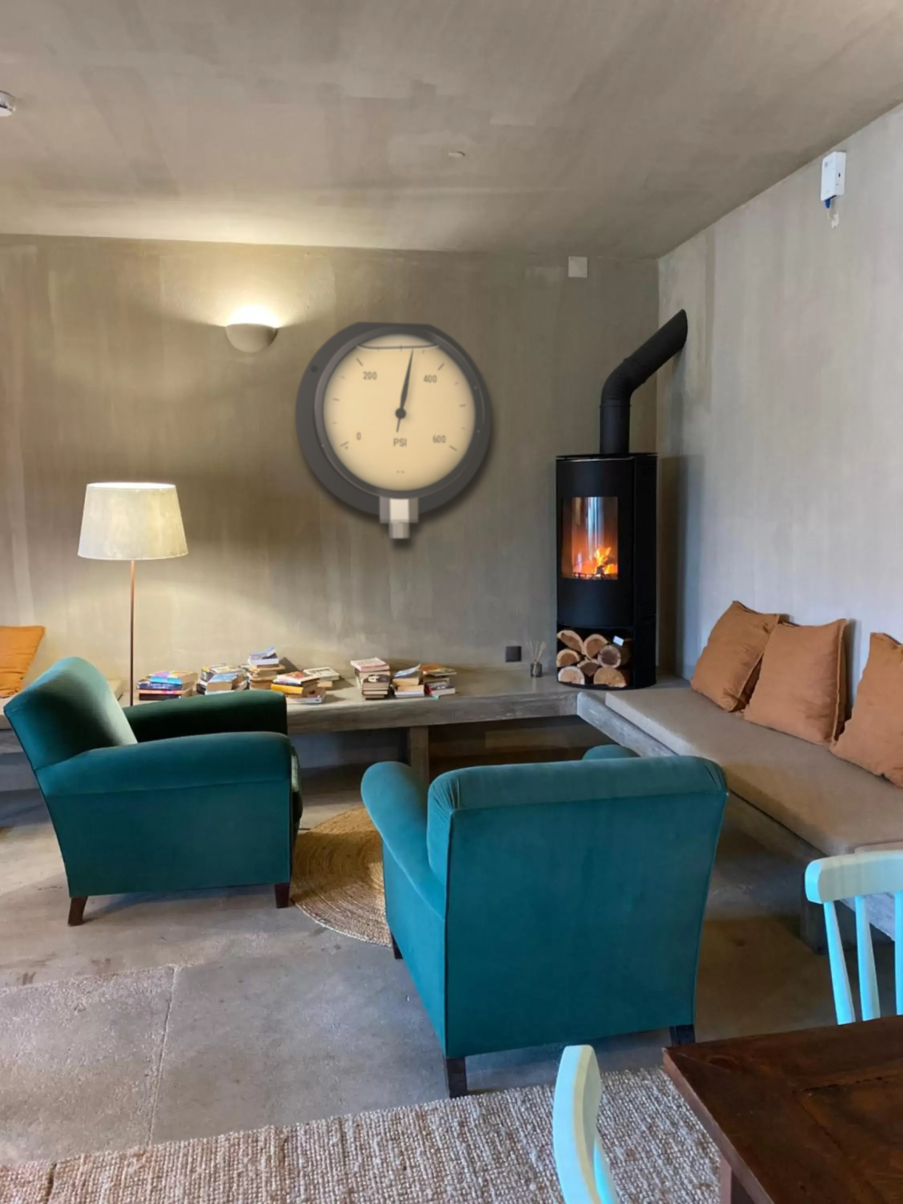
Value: 325; psi
